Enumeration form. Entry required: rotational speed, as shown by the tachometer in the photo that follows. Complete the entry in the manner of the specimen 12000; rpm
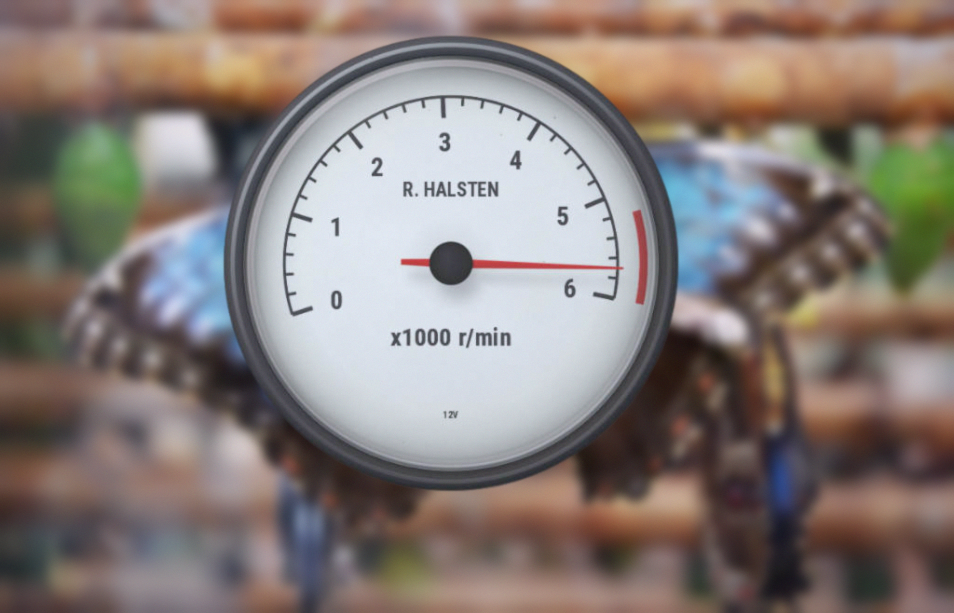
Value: 5700; rpm
